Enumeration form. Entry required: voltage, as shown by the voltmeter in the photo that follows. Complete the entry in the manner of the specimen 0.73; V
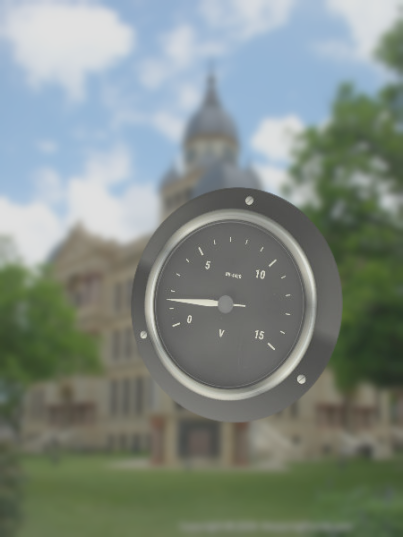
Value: 1.5; V
